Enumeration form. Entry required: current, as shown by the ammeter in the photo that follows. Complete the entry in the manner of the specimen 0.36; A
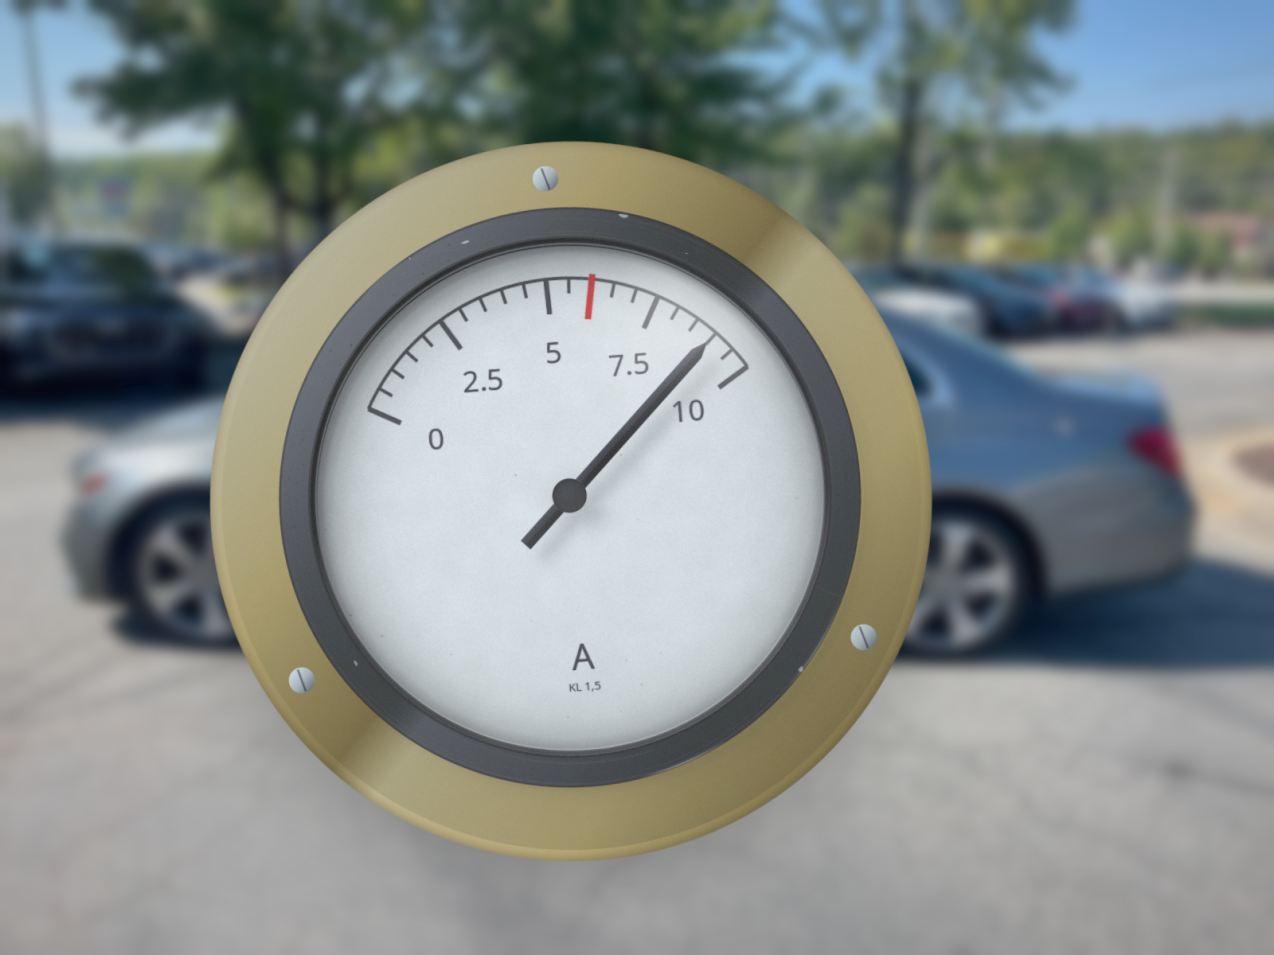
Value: 9; A
